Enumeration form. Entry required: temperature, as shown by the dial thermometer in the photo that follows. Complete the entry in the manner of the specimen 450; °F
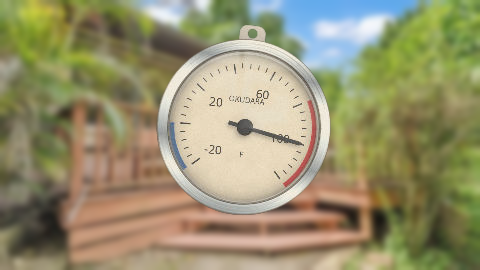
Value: 100; °F
